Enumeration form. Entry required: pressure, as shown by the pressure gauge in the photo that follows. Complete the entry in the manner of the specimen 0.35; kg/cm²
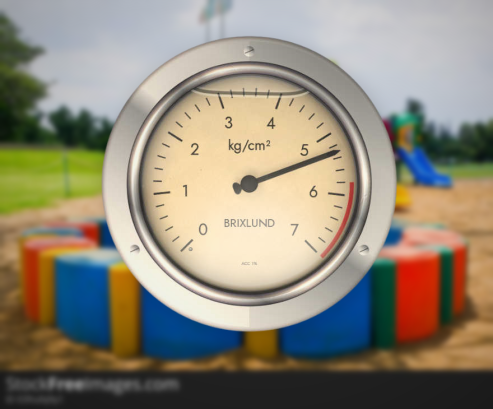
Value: 5.3; kg/cm²
